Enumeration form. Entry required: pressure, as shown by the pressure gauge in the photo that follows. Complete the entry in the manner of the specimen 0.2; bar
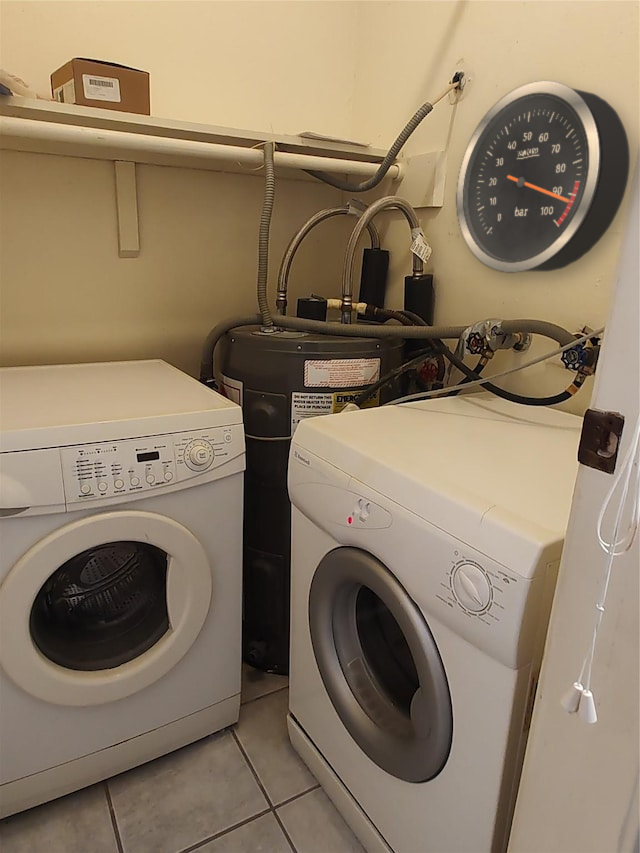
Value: 92; bar
